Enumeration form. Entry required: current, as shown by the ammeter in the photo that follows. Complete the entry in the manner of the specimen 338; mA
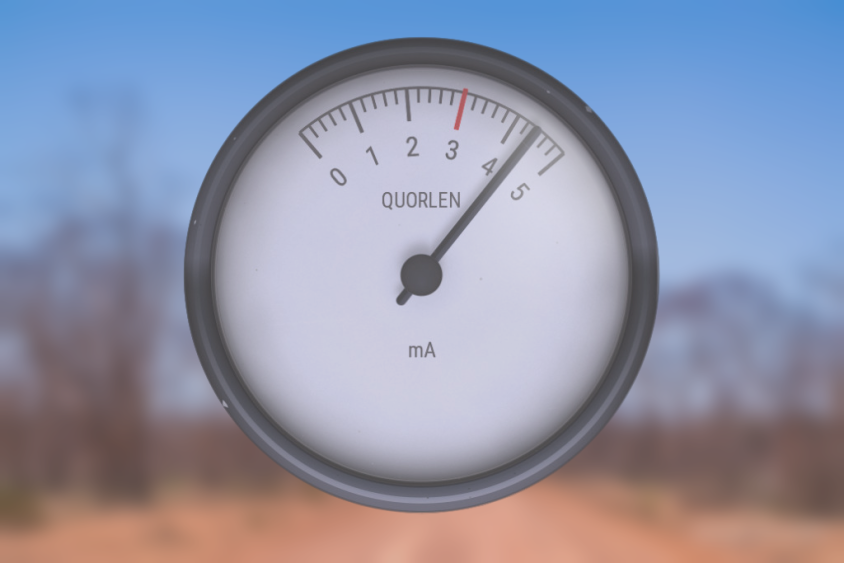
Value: 4.4; mA
